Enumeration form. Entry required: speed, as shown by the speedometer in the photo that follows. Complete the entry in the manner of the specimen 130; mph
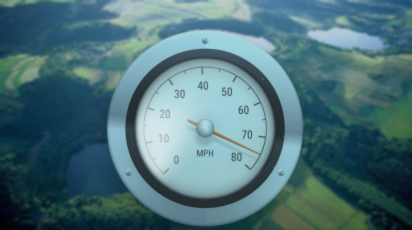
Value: 75; mph
